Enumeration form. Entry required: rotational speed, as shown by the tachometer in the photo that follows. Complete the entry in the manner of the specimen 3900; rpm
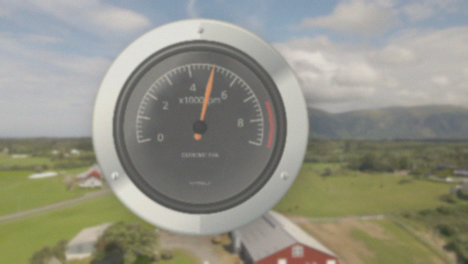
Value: 5000; rpm
